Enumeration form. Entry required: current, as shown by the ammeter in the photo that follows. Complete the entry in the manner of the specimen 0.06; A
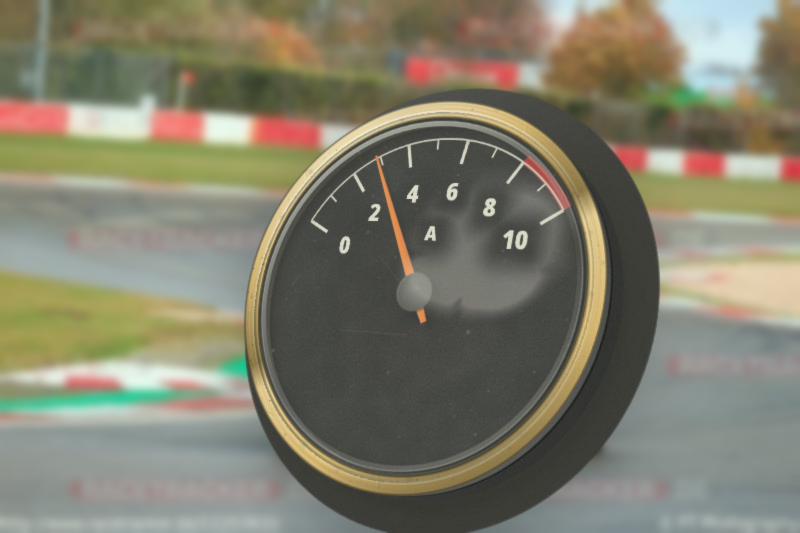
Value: 3; A
